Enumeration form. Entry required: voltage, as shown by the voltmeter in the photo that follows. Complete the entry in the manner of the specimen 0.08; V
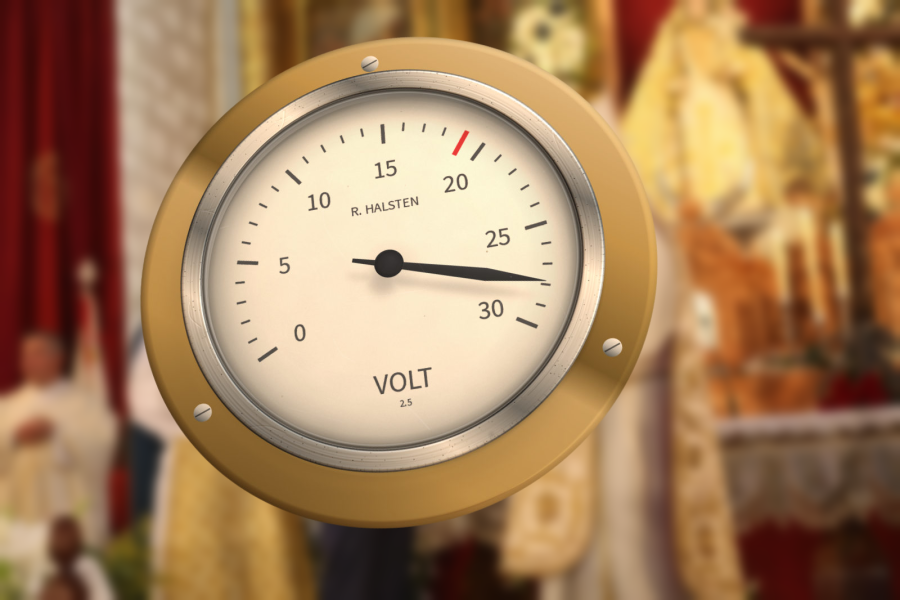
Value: 28; V
